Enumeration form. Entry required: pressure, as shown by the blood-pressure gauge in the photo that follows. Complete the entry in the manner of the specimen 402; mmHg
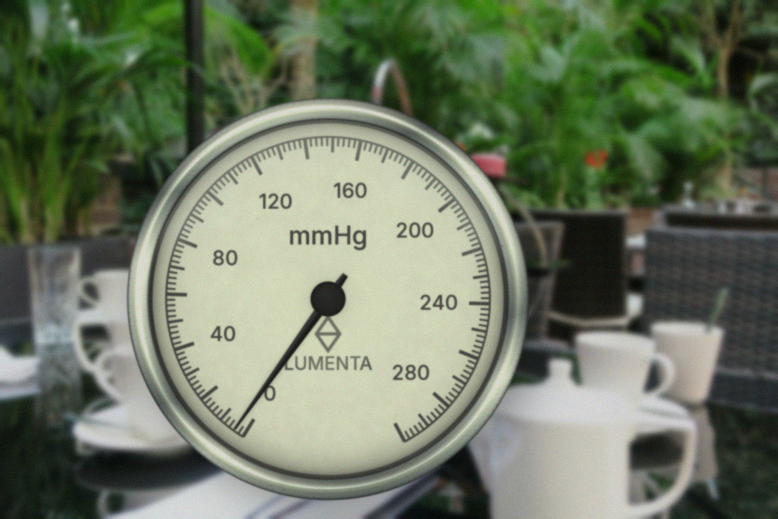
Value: 4; mmHg
